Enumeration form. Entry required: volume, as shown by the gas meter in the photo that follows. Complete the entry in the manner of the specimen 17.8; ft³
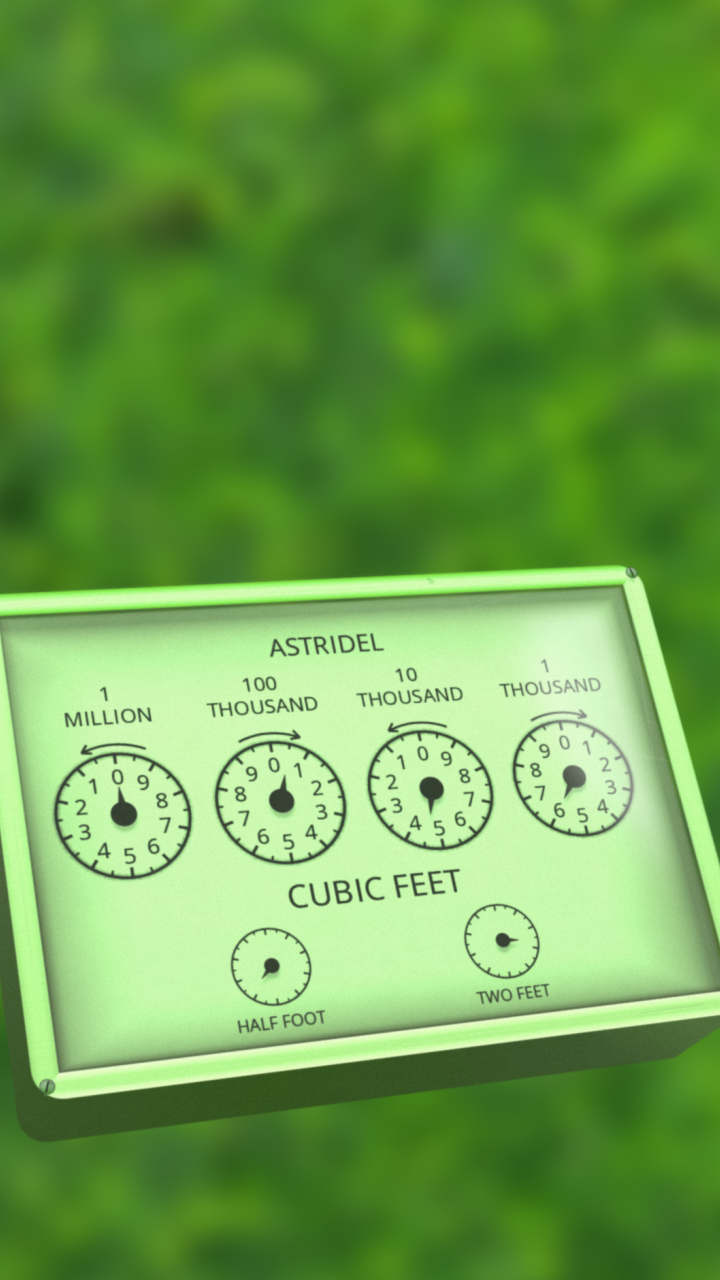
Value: 4600; ft³
